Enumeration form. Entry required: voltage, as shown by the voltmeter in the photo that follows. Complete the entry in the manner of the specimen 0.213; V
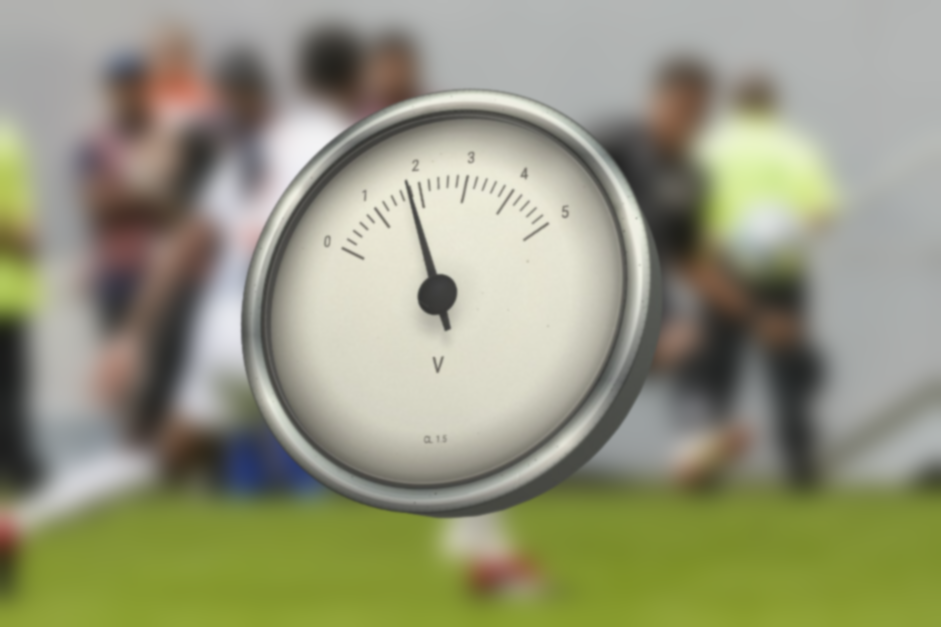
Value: 1.8; V
